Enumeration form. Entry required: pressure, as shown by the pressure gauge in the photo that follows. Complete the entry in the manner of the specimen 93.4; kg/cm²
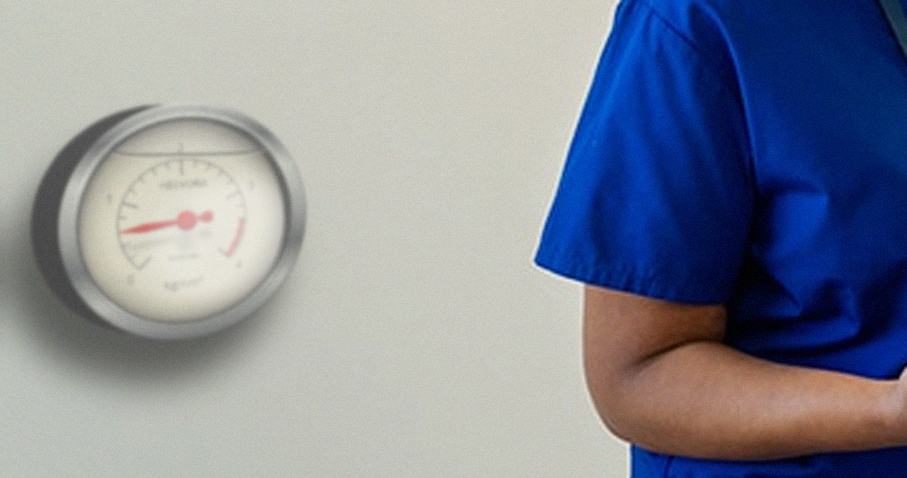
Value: 0.6; kg/cm²
